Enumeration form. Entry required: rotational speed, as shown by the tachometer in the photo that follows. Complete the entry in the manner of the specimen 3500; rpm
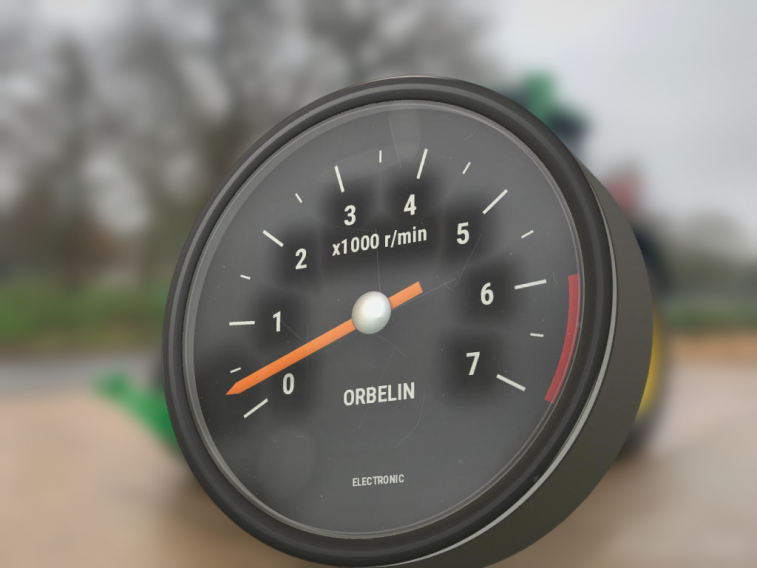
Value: 250; rpm
